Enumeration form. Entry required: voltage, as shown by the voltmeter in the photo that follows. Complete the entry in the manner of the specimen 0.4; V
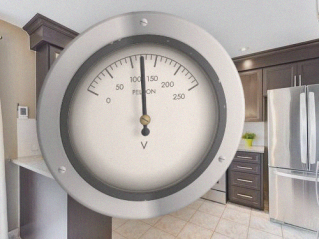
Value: 120; V
